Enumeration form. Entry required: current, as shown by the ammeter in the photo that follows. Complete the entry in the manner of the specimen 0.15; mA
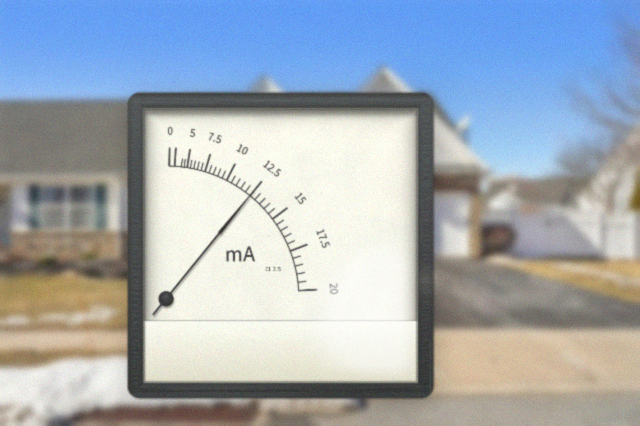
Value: 12.5; mA
